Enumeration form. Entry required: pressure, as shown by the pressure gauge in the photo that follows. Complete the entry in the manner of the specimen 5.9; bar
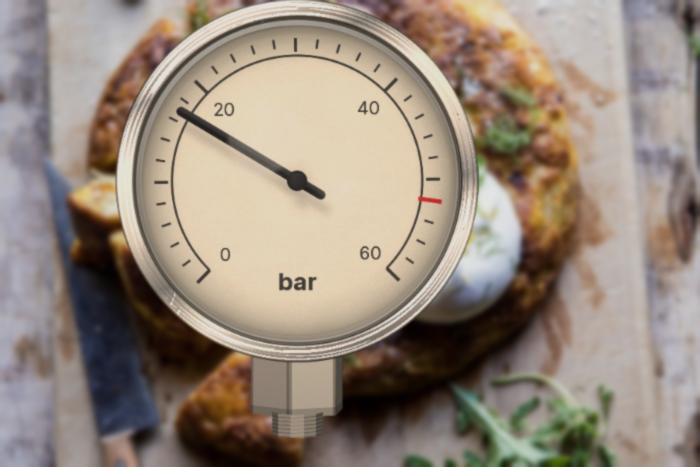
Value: 17; bar
